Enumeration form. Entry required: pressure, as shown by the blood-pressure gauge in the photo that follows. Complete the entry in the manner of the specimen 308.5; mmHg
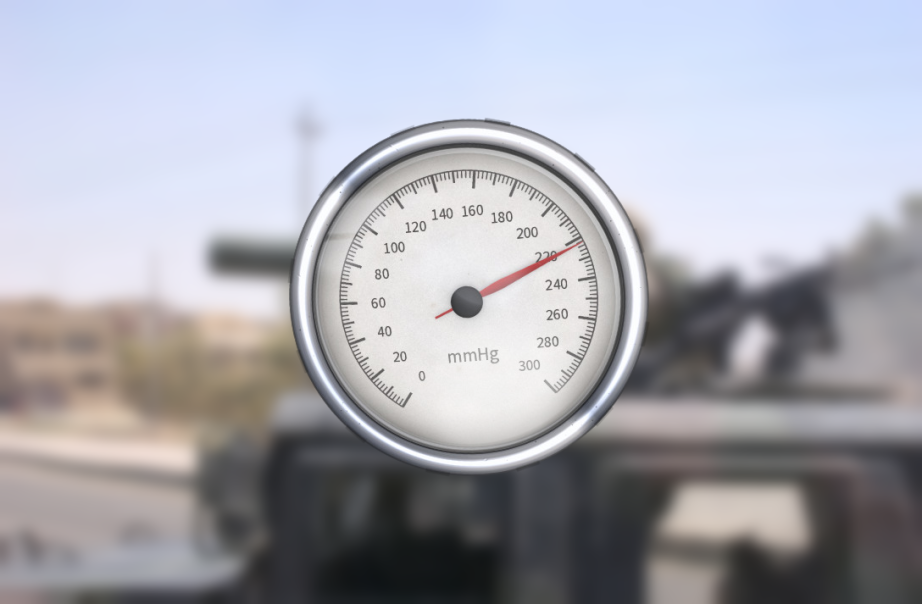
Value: 222; mmHg
